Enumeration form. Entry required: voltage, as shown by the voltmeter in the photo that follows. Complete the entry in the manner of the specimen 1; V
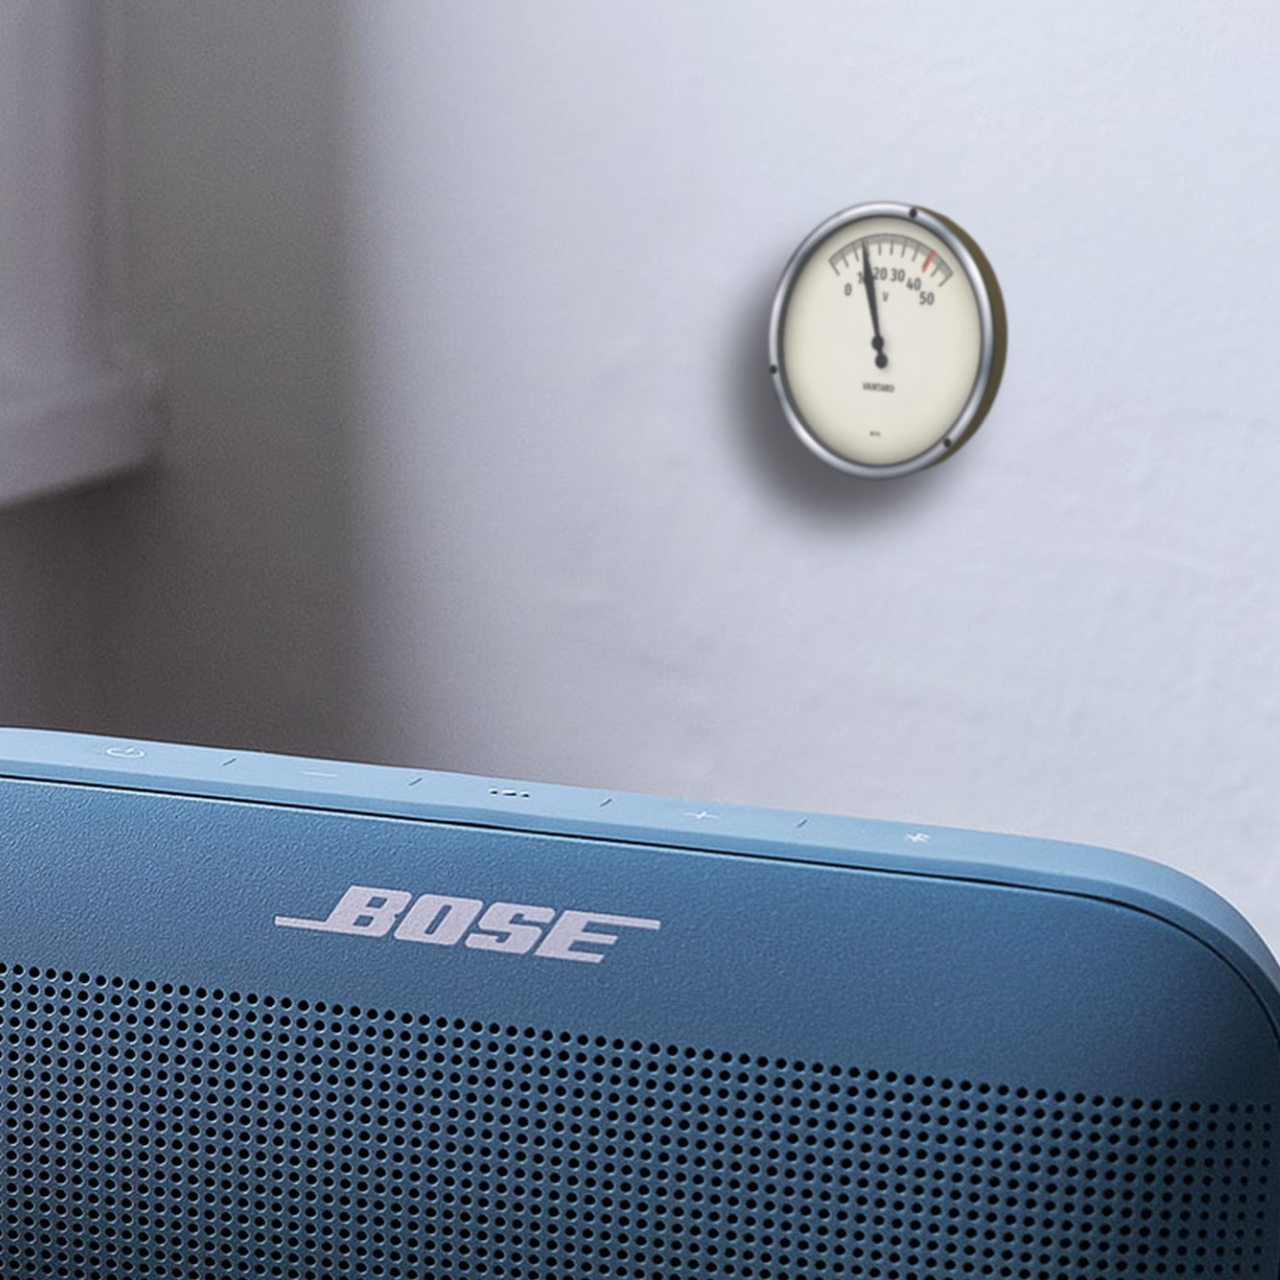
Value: 15; V
